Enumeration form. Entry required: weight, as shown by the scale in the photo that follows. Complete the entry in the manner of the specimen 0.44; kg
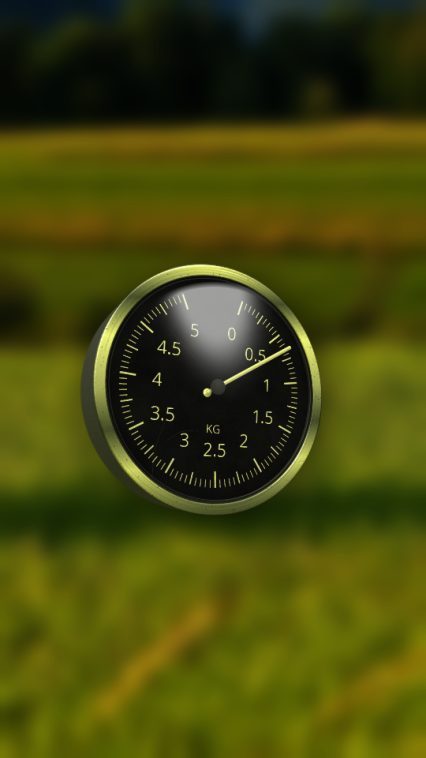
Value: 0.65; kg
